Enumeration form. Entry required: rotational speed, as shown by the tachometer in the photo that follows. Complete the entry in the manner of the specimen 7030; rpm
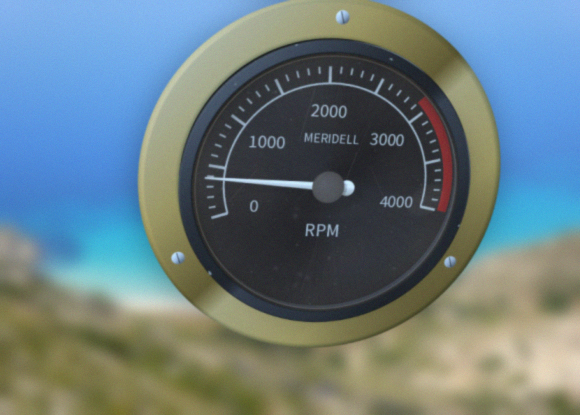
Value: 400; rpm
